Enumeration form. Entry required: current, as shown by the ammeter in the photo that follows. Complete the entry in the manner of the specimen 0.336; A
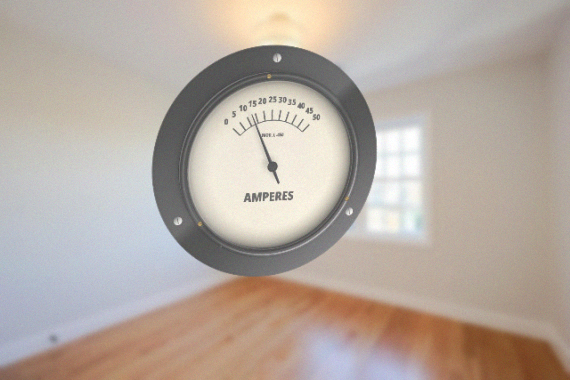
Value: 12.5; A
